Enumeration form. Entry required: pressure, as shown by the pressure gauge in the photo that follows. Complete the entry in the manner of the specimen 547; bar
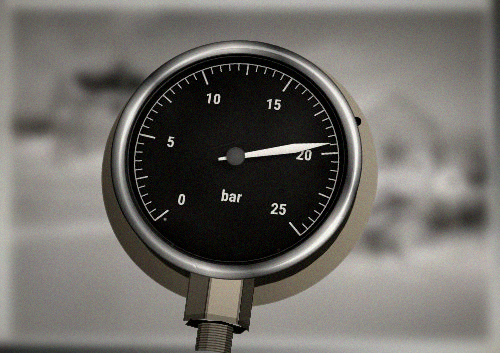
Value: 19.5; bar
